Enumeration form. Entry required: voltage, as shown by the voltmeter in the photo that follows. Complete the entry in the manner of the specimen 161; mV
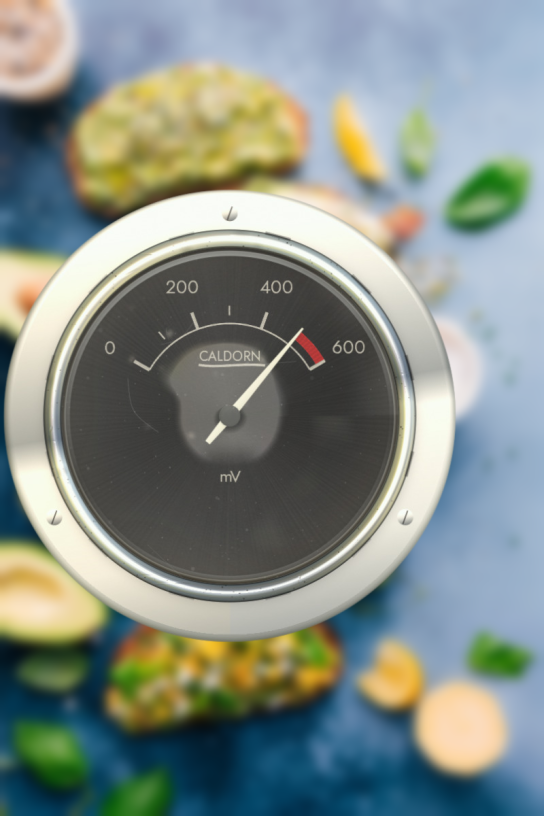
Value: 500; mV
